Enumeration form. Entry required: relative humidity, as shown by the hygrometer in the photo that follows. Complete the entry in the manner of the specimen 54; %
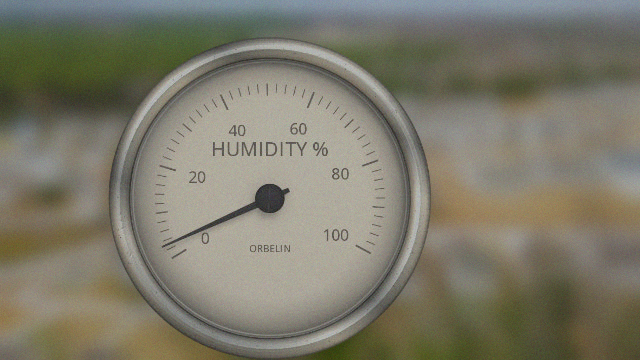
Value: 3; %
